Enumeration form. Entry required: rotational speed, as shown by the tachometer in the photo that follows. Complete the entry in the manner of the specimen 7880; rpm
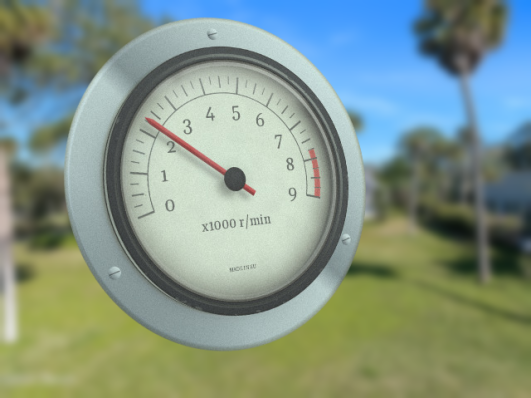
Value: 2250; rpm
